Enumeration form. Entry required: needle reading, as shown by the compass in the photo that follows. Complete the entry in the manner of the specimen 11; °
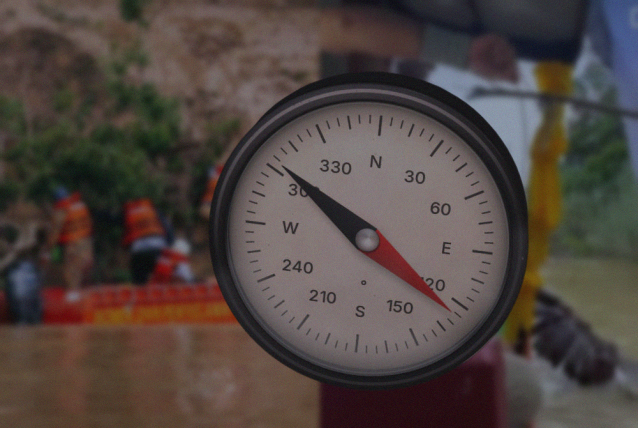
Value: 125; °
